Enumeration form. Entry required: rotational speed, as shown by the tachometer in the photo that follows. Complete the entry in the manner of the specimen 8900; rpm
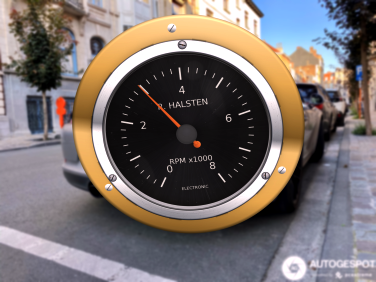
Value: 3000; rpm
